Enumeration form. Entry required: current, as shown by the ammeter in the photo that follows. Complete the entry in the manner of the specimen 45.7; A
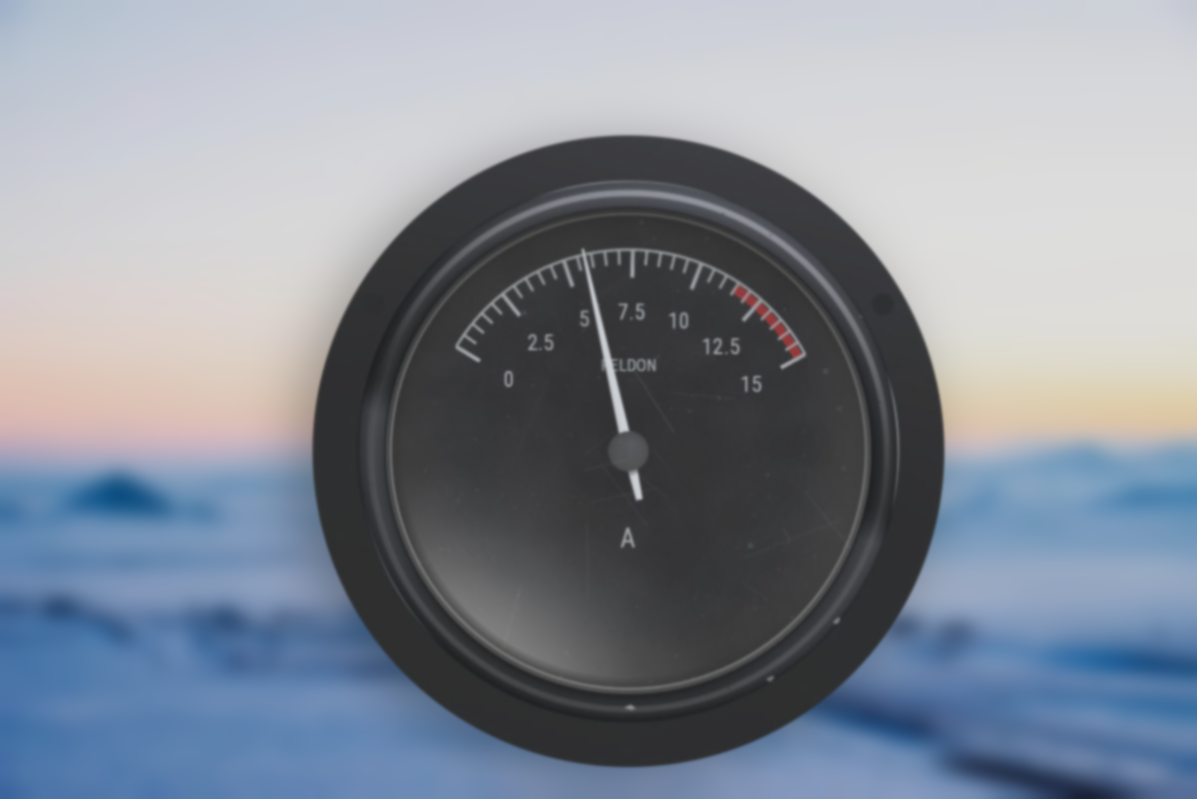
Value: 5.75; A
